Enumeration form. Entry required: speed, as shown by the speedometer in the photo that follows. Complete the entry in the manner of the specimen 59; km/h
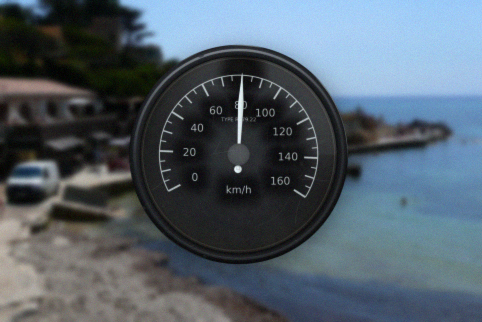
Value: 80; km/h
